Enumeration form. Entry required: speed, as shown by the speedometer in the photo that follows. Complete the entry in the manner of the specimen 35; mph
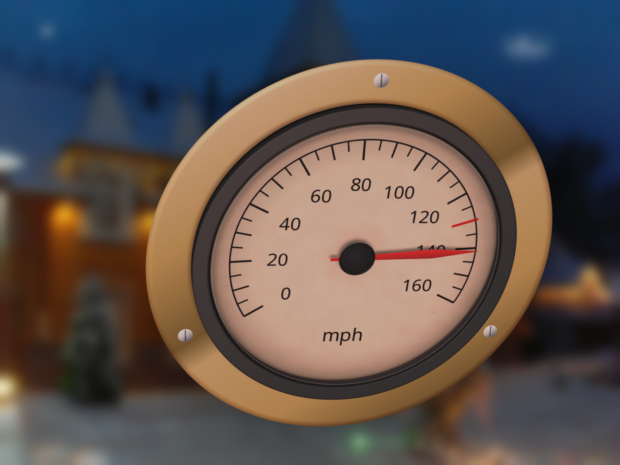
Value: 140; mph
